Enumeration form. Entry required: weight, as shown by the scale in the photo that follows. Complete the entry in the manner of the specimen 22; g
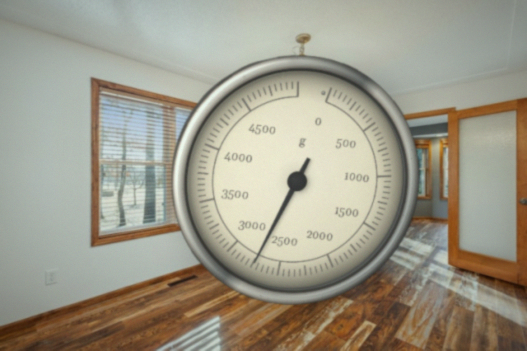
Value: 2750; g
